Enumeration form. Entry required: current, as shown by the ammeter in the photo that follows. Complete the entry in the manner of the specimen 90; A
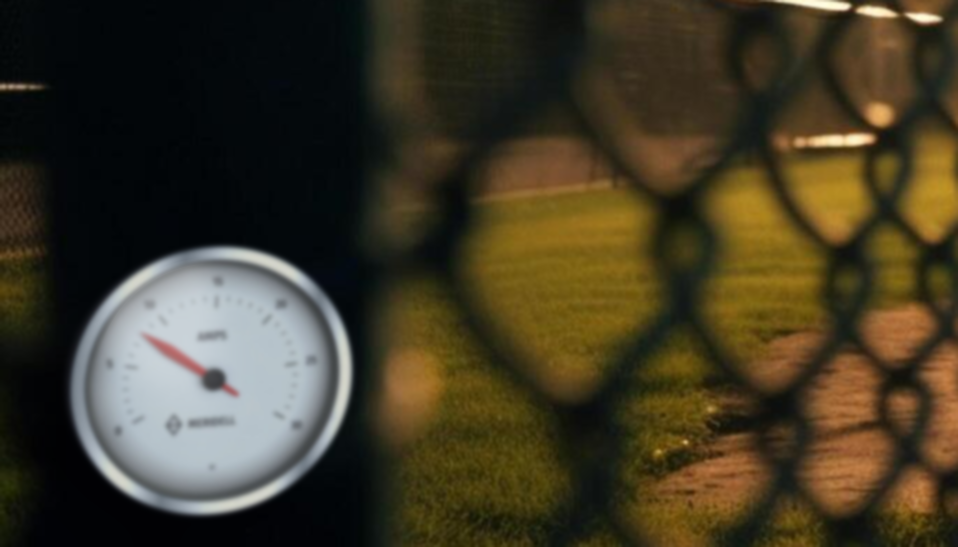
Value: 8; A
